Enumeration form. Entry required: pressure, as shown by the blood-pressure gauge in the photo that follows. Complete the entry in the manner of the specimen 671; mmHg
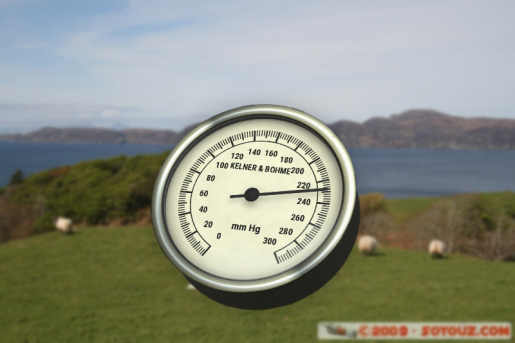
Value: 230; mmHg
